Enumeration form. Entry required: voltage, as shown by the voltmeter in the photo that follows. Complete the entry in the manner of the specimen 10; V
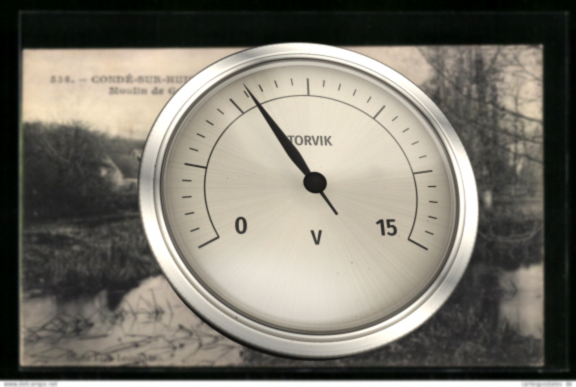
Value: 5.5; V
